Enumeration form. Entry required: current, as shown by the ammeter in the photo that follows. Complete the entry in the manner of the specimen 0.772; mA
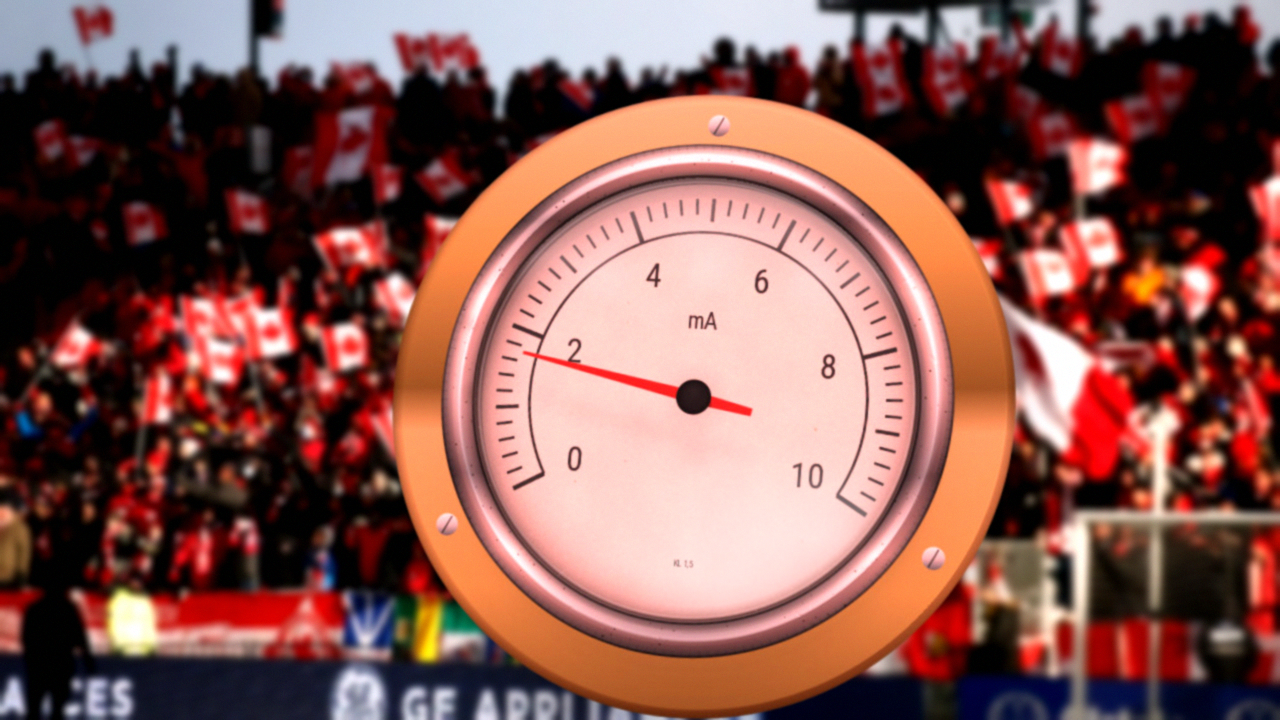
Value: 1.7; mA
